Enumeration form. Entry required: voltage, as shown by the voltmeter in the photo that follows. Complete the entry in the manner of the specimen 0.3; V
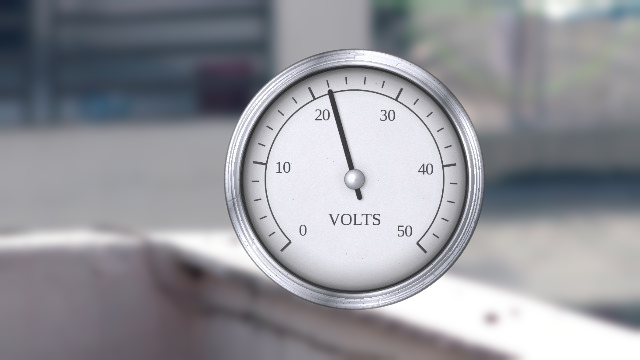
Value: 22; V
